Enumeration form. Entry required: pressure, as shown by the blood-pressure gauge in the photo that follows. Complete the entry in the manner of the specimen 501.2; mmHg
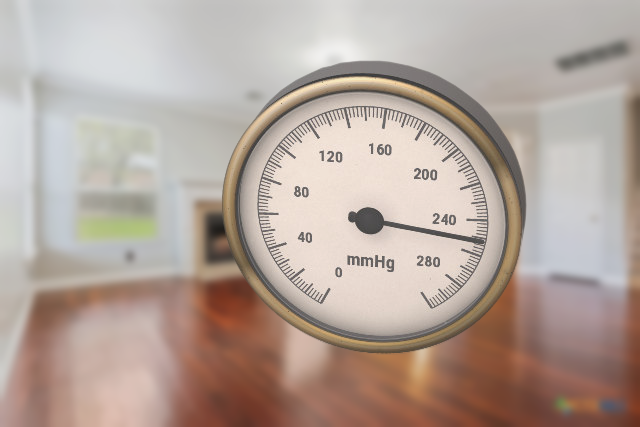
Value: 250; mmHg
